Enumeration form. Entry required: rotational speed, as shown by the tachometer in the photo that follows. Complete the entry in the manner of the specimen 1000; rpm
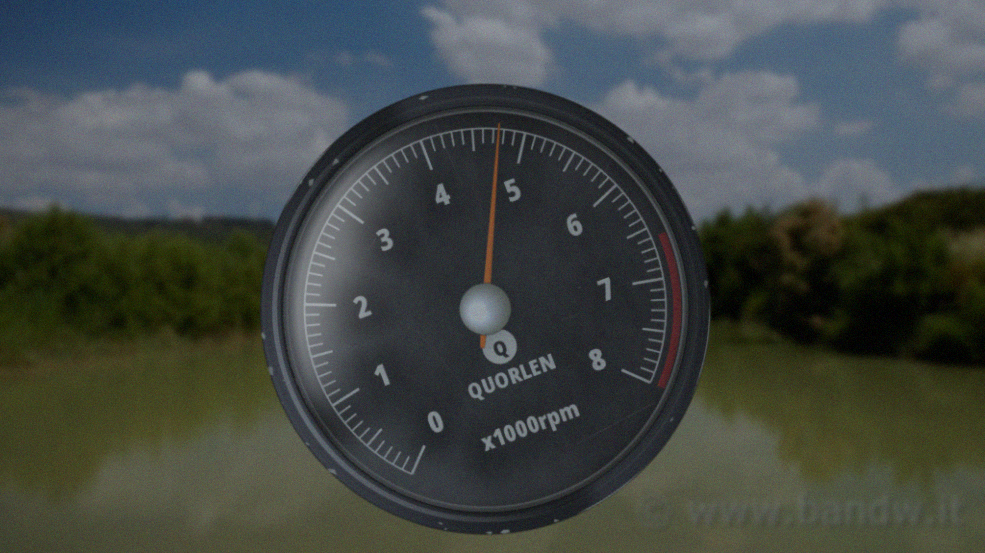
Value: 4750; rpm
